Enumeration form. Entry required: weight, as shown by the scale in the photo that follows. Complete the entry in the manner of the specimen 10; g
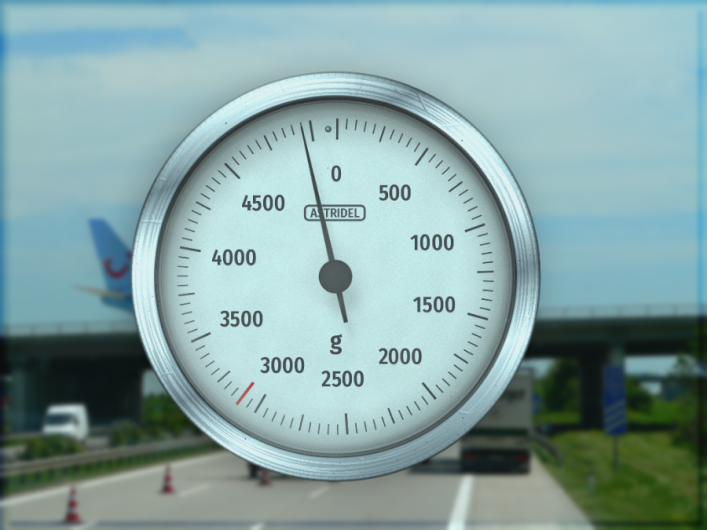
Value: 4950; g
